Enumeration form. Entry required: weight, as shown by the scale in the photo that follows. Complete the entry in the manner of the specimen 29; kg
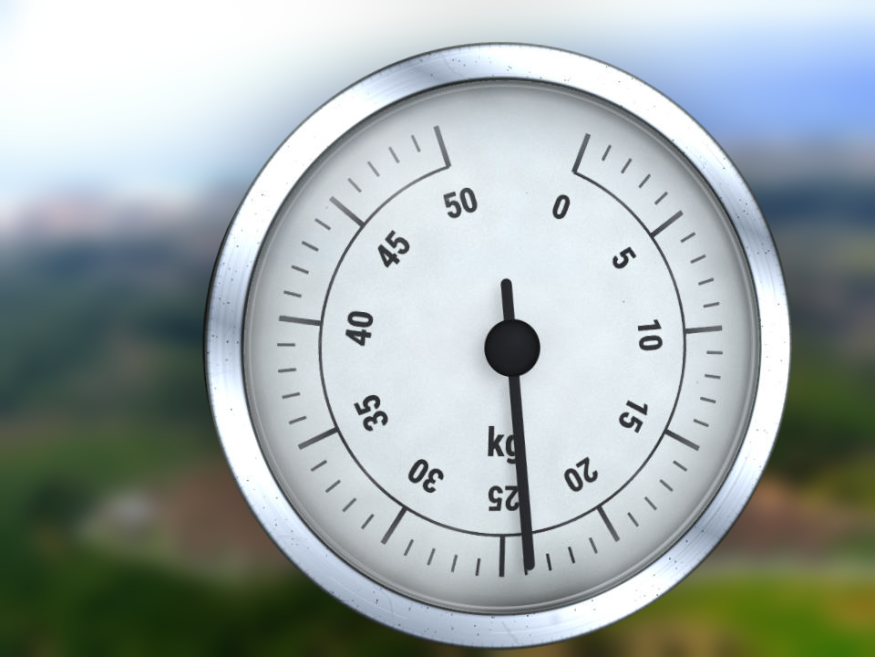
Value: 24; kg
